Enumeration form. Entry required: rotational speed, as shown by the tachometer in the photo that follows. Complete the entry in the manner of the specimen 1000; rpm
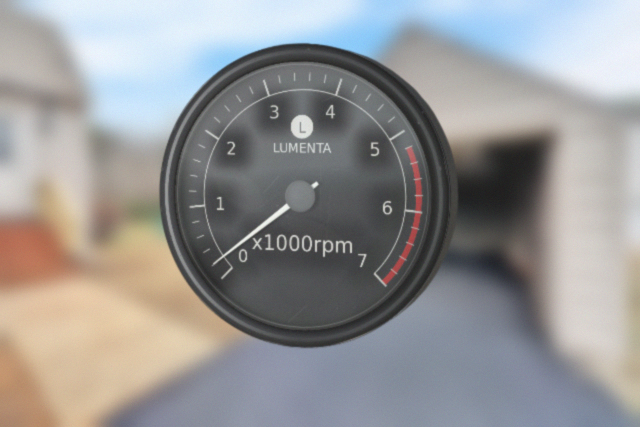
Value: 200; rpm
